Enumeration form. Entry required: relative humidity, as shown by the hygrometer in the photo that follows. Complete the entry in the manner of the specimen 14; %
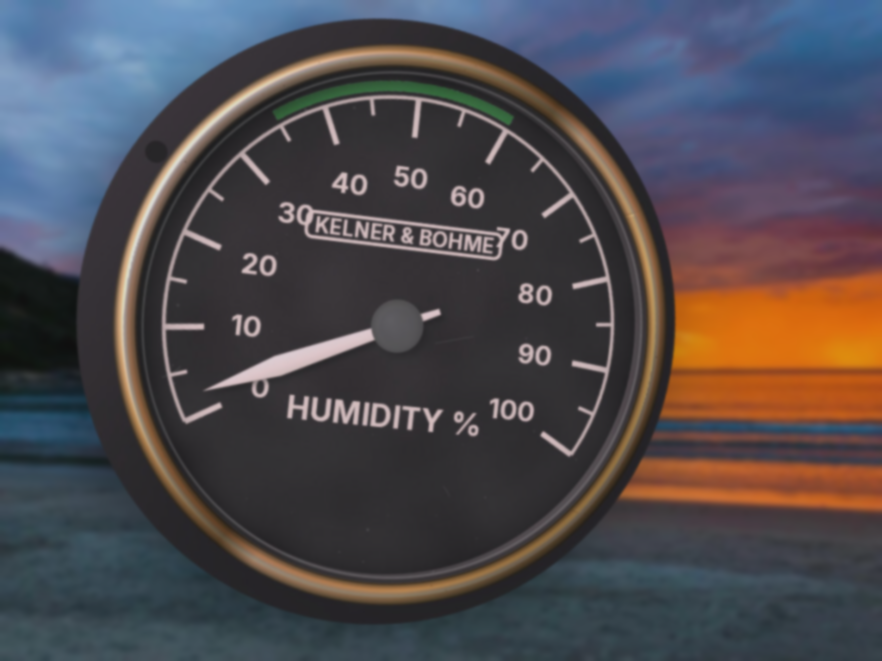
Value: 2.5; %
